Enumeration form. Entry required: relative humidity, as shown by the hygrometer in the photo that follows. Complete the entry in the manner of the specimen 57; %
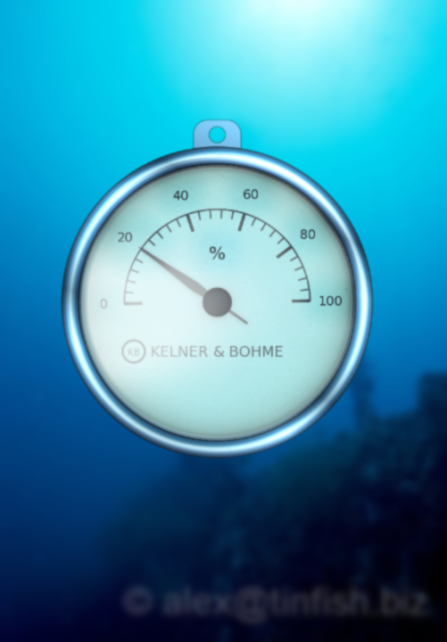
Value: 20; %
